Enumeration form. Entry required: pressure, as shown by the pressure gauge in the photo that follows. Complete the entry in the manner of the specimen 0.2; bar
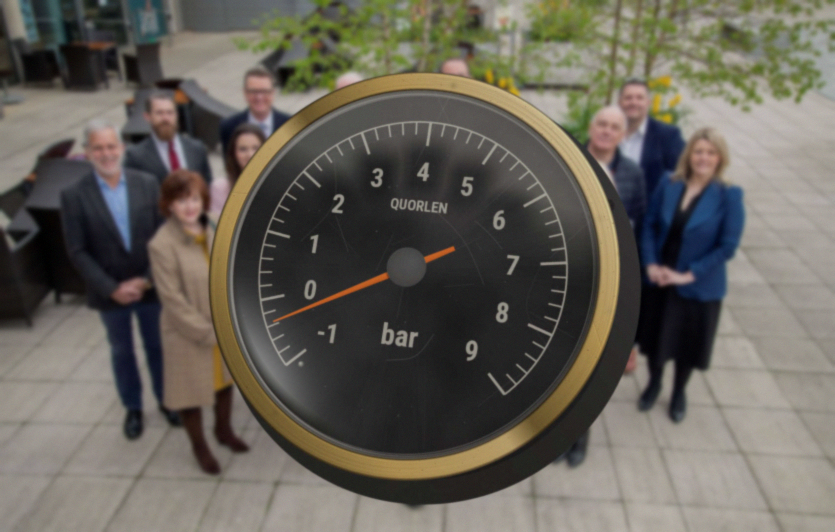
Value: -0.4; bar
